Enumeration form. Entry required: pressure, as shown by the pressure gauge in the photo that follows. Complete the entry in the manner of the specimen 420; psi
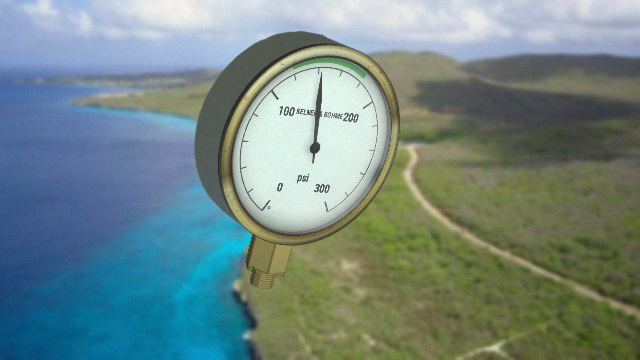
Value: 140; psi
